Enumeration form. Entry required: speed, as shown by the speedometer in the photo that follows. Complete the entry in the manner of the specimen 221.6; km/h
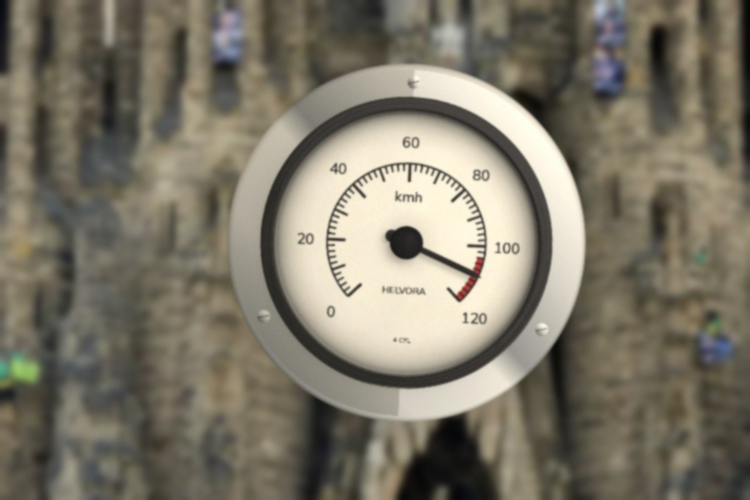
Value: 110; km/h
